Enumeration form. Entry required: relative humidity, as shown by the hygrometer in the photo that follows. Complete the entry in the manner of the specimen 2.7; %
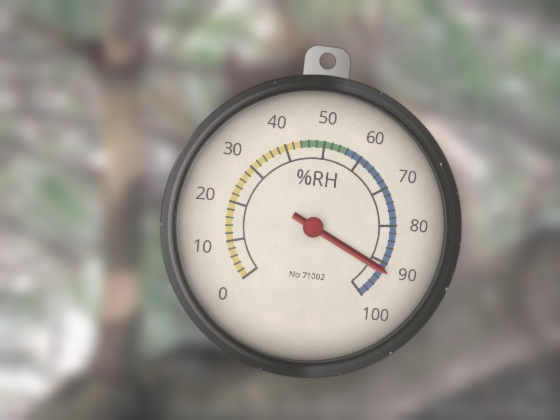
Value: 92; %
